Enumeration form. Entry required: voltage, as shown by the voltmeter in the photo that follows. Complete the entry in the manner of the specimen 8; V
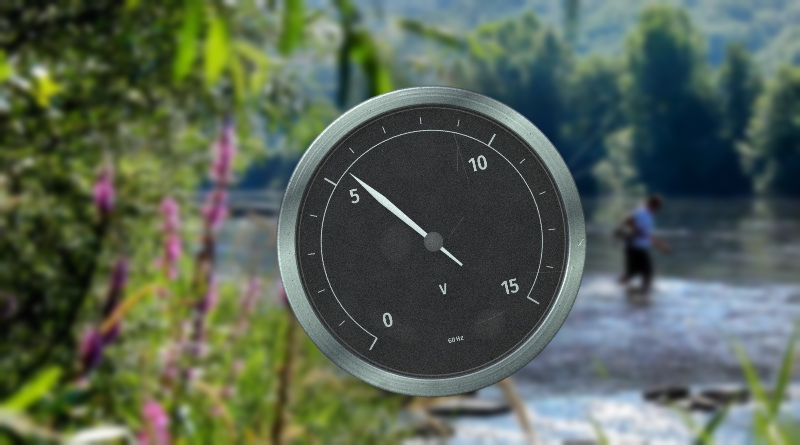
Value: 5.5; V
